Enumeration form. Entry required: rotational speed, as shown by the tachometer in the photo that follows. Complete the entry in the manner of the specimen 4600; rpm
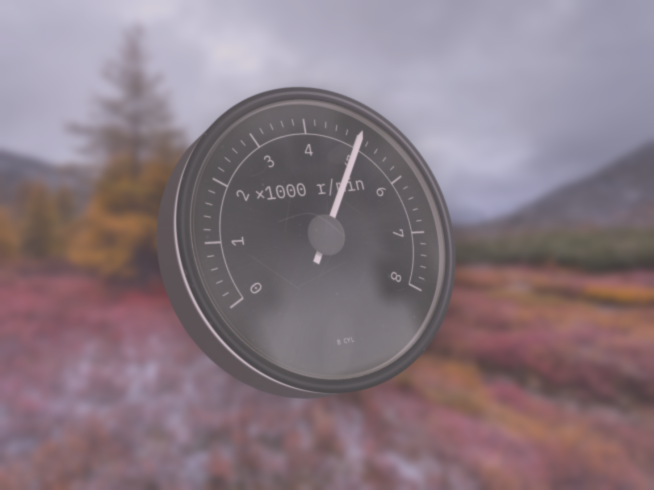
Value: 5000; rpm
